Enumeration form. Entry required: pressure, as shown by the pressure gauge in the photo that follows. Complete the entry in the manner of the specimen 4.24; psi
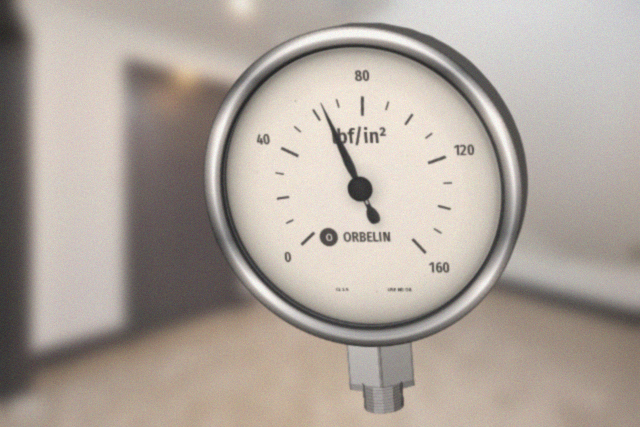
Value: 65; psi
